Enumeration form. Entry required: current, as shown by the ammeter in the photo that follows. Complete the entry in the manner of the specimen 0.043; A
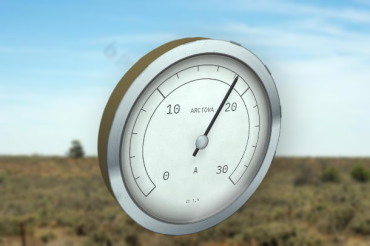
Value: 18; A
